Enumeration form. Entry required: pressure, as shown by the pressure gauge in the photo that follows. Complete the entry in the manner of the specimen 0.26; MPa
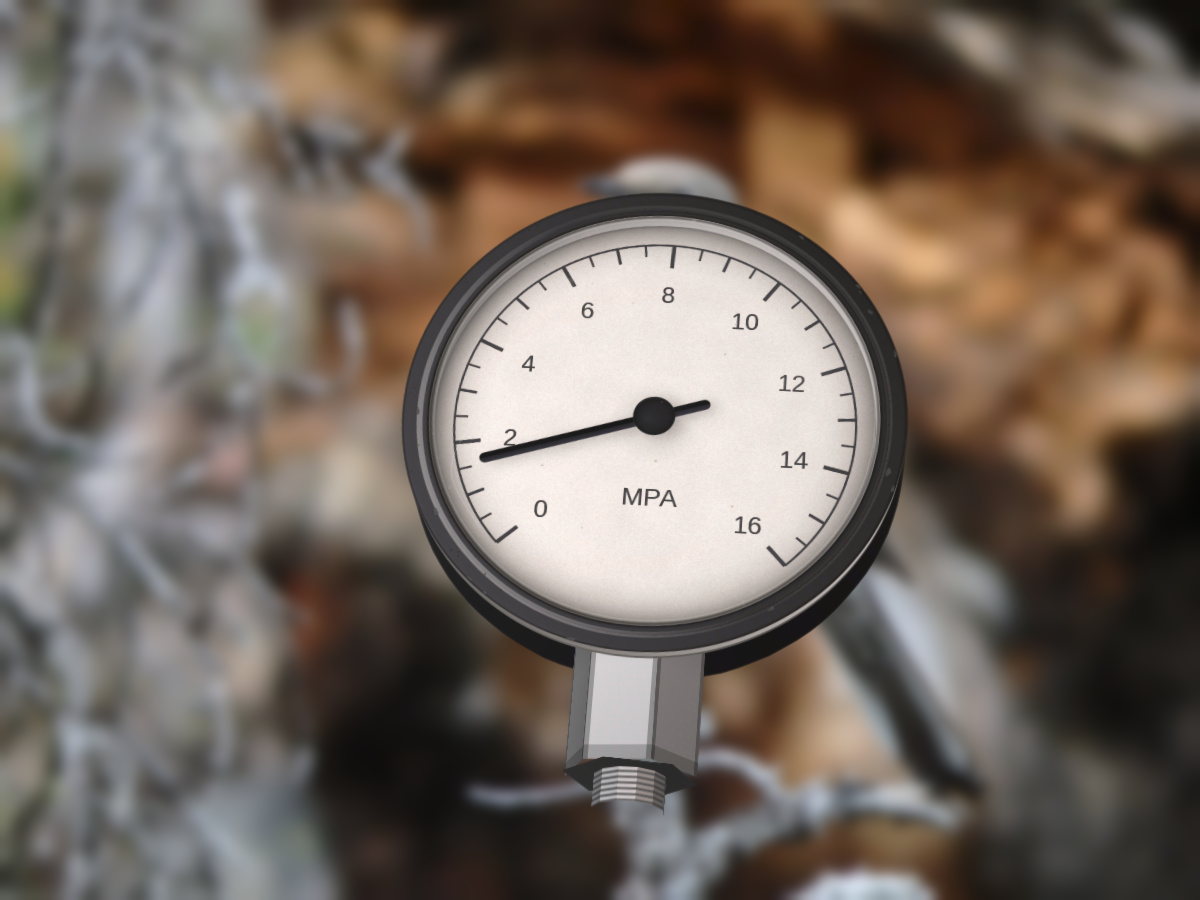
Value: 1.5; MPa
